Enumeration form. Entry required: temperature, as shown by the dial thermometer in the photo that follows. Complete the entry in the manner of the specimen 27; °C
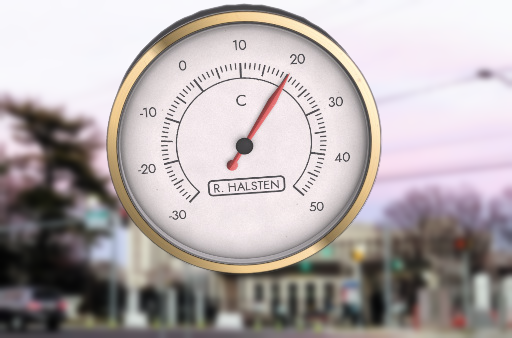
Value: 20; °C
